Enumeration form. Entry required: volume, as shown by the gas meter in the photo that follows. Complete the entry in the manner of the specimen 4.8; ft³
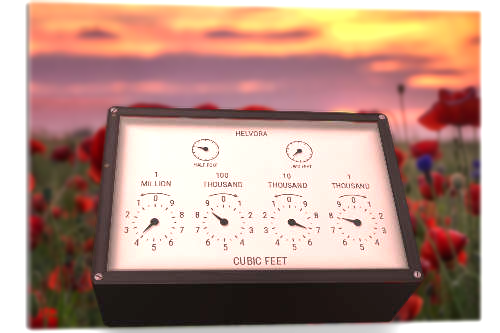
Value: 386800; ft³
